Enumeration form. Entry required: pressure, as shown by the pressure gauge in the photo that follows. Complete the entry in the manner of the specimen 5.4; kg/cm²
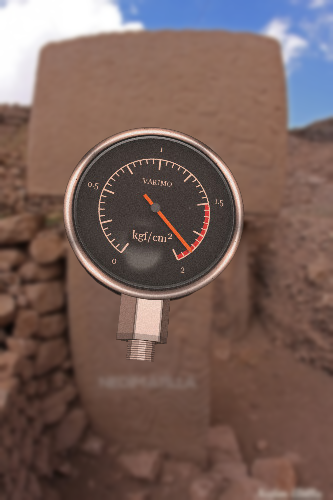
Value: 1.9; kg/cm²
